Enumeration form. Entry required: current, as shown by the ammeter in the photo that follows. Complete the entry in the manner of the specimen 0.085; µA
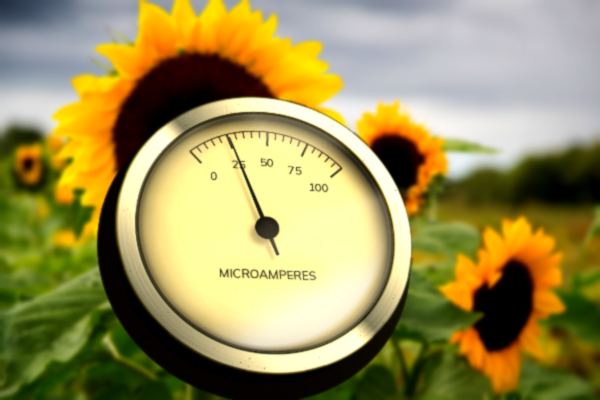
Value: 25; µA
